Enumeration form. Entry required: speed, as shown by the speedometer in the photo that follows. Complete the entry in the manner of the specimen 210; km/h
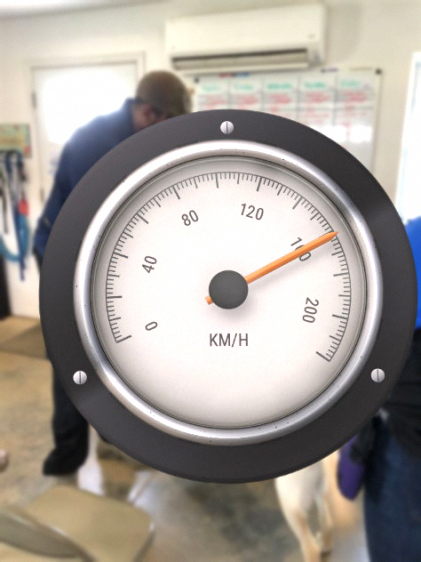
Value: 162; km/h
